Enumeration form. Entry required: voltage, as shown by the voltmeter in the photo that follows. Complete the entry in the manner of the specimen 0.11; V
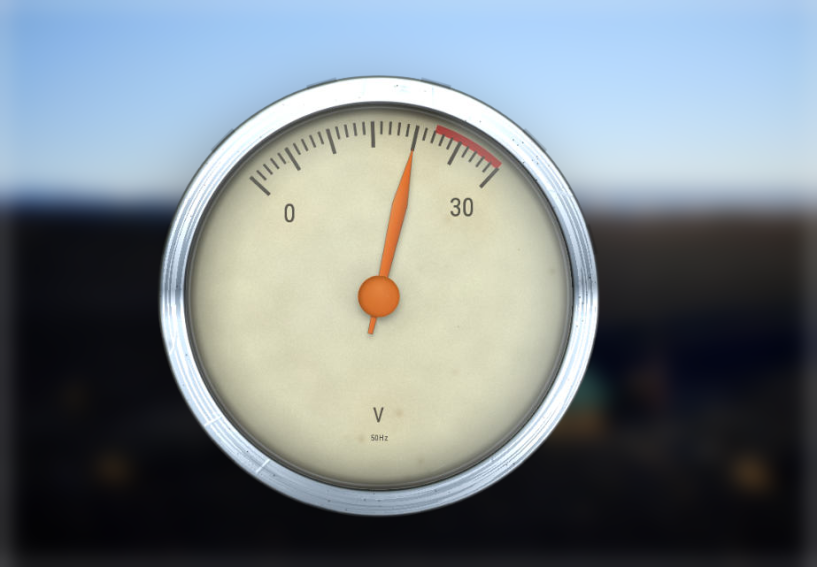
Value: 20; V
